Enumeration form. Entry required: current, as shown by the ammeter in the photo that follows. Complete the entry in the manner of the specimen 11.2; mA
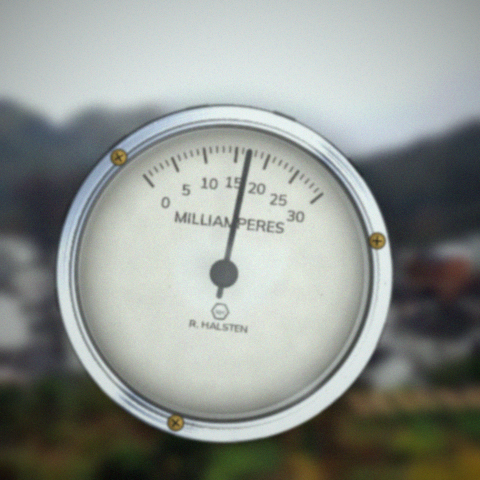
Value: 17; mA
